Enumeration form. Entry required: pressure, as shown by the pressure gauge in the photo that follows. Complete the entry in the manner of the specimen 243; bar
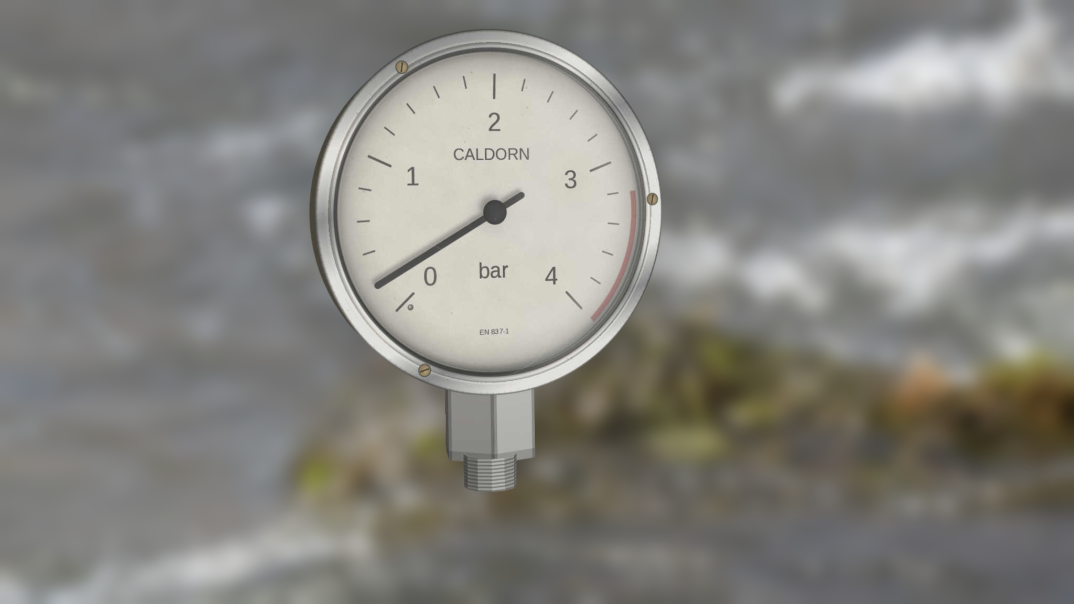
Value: 0.2; bar
